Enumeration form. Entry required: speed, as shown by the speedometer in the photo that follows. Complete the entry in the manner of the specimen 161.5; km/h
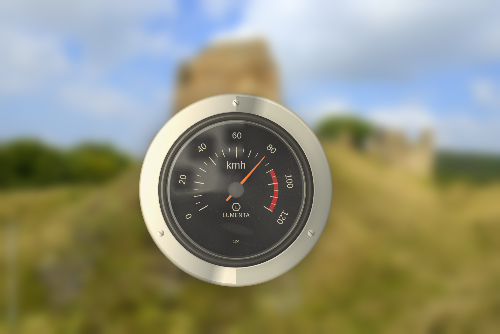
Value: 80; km/h
